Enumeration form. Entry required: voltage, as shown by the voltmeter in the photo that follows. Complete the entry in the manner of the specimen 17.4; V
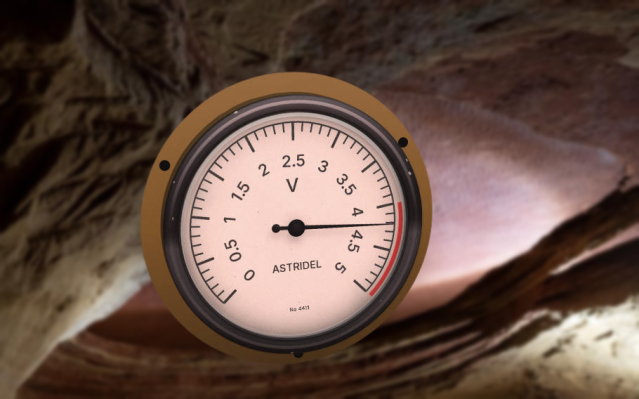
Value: 4.2; V
